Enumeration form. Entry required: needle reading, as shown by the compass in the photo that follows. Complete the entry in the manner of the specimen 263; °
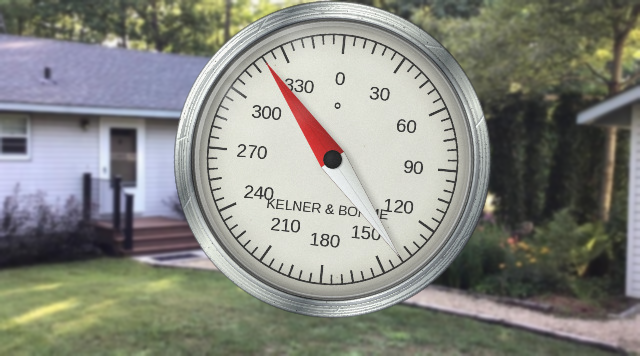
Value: 320; °
